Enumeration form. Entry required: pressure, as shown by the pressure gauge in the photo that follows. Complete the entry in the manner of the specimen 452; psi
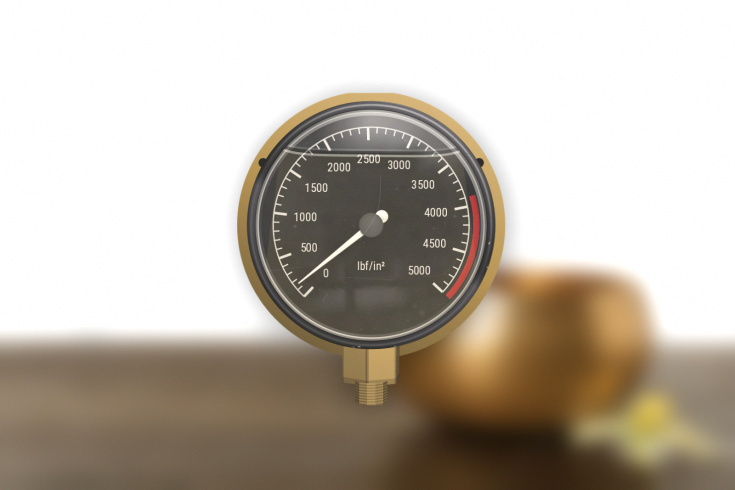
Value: 150; psi
